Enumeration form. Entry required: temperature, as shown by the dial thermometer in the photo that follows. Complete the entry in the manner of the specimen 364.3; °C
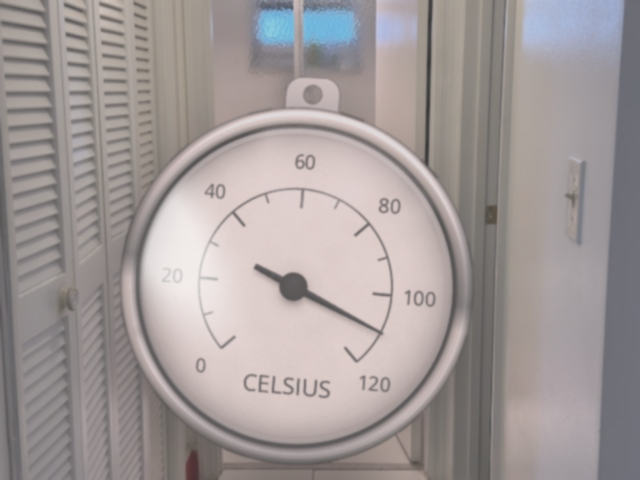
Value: 110; °C
